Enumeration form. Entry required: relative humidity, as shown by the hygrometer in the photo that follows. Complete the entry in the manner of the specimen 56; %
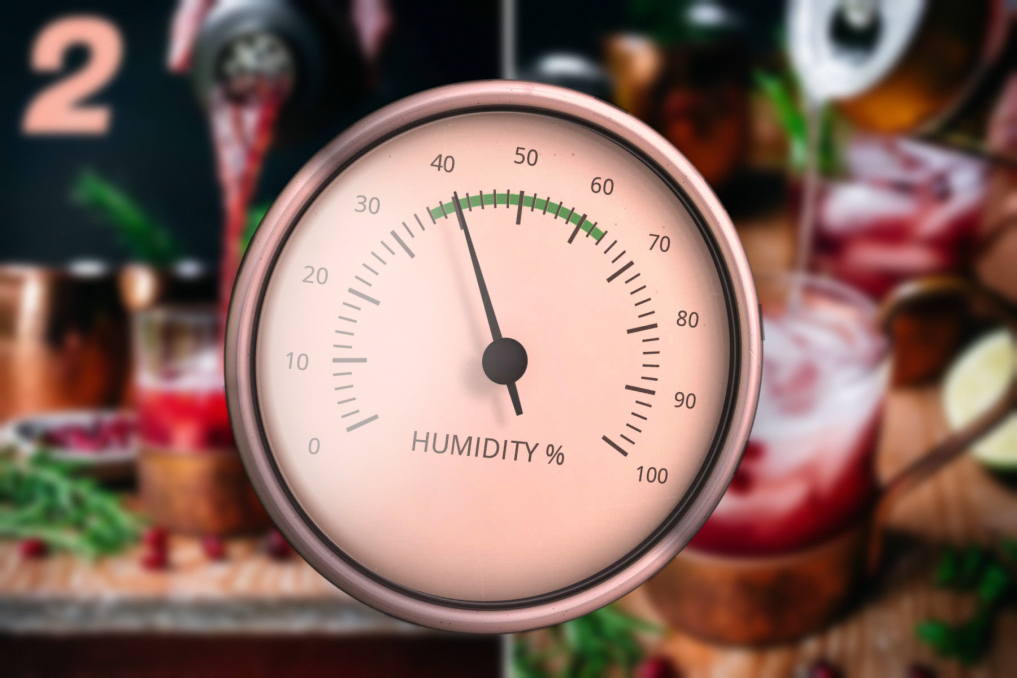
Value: 40; %
